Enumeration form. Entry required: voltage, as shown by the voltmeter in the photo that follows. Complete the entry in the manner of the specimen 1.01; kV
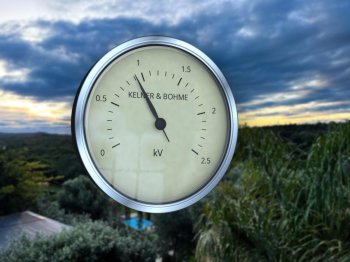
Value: 0.9; kV
